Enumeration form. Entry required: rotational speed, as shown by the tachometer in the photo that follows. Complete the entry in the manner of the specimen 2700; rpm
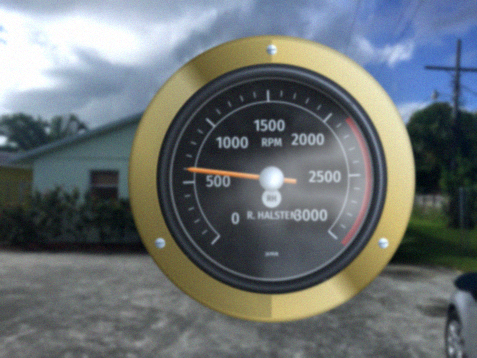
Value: 600; rpm
